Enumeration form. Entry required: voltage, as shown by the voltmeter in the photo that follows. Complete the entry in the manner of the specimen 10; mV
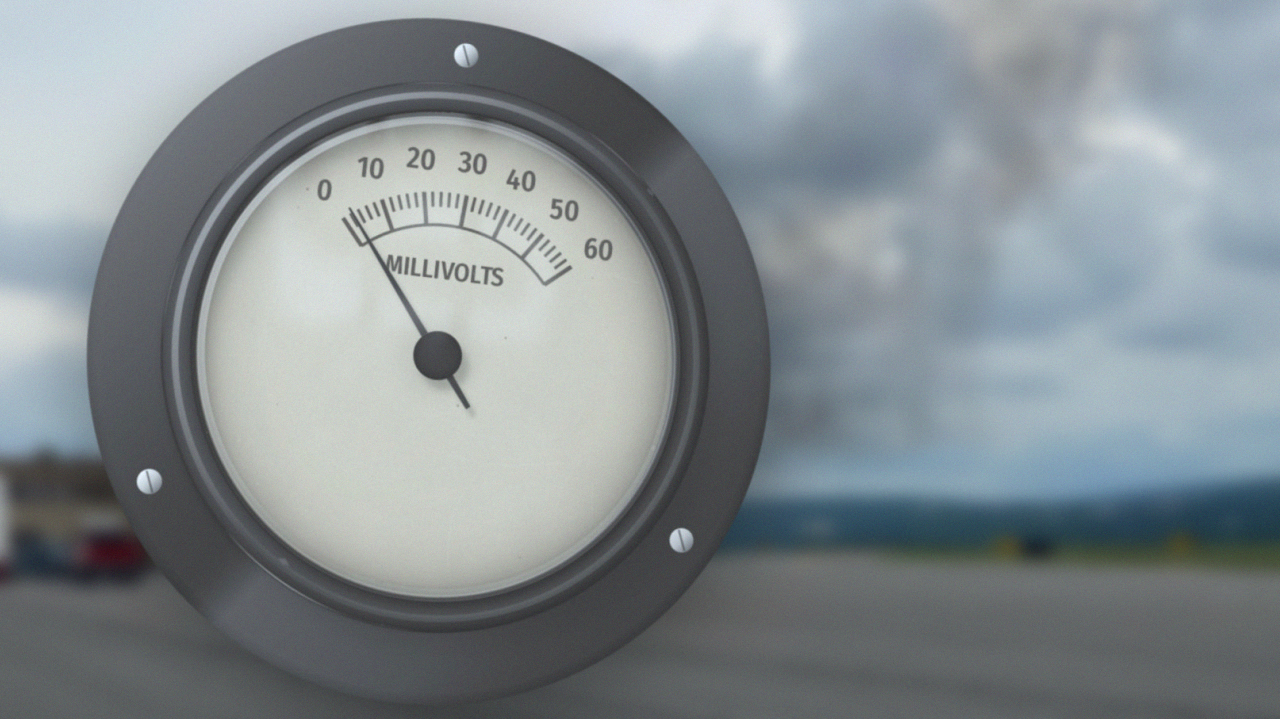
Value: 2; mV
